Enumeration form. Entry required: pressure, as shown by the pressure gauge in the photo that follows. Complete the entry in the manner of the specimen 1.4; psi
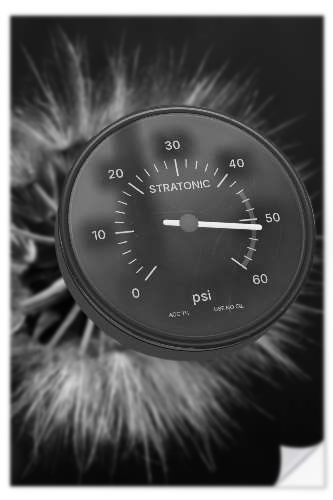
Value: 52; psi
